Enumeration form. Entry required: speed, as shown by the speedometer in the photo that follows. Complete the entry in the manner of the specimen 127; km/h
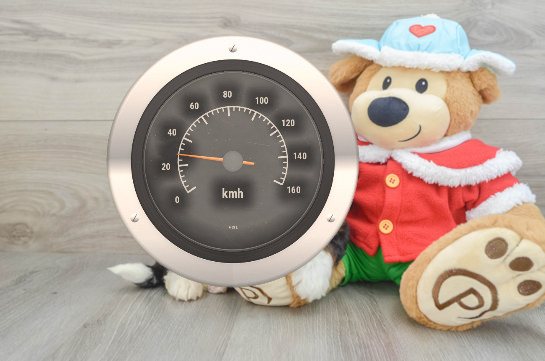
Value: 28; km/h
